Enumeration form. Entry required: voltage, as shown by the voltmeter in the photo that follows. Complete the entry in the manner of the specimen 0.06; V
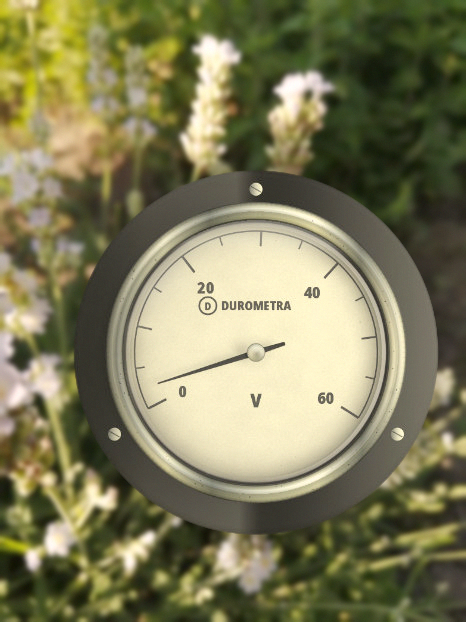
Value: 2.5; V
